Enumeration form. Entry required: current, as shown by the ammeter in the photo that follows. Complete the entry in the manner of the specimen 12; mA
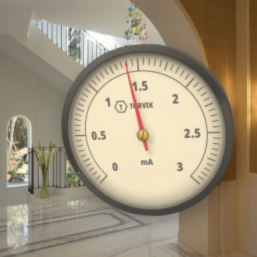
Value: 1.4; mA
